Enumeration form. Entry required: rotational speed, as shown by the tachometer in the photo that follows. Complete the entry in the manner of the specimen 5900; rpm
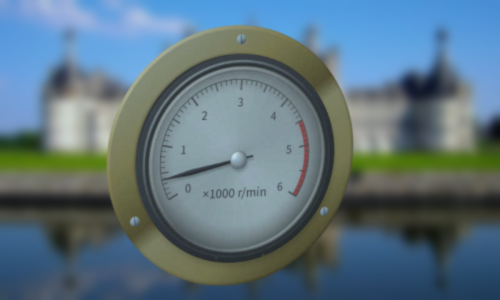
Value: 400; rpm
